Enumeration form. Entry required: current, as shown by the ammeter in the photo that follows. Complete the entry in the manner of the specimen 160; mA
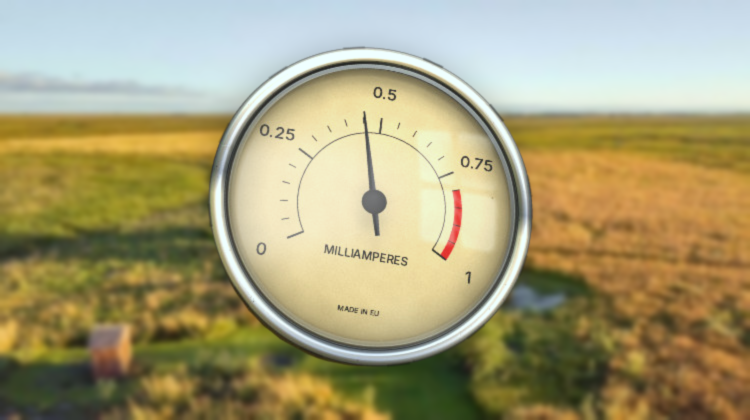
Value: 0.45; mA
